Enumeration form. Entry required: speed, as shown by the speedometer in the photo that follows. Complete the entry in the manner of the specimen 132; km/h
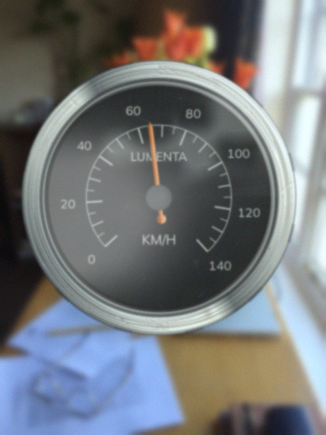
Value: 65; km/h
